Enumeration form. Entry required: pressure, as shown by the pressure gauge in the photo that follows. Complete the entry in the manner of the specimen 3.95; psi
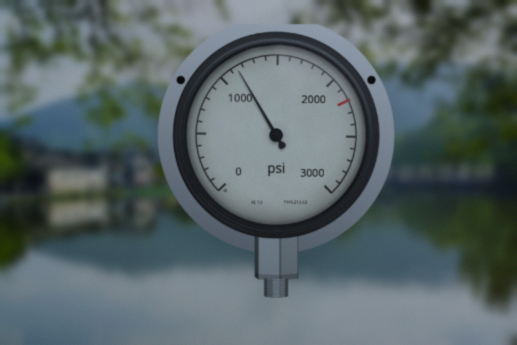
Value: 1150; psi
